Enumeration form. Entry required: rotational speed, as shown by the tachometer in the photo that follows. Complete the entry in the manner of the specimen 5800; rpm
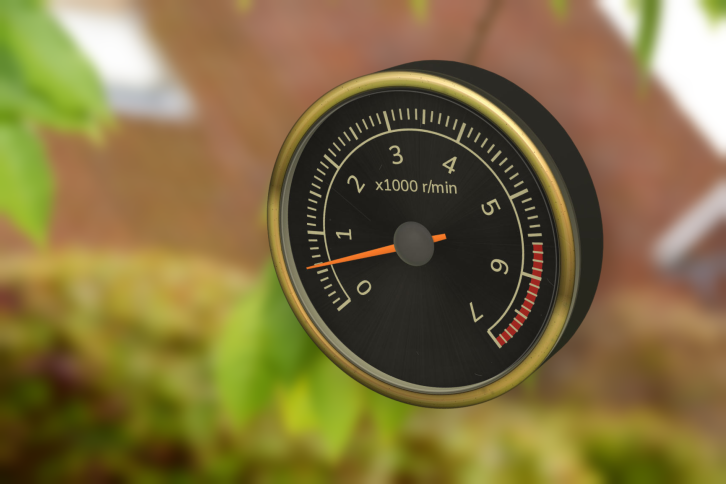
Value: 600; rpm
